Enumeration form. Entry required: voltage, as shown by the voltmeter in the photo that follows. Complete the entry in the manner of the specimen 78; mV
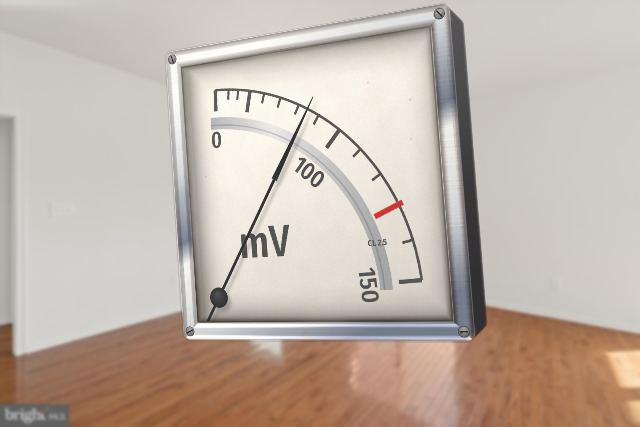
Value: 85; mV
